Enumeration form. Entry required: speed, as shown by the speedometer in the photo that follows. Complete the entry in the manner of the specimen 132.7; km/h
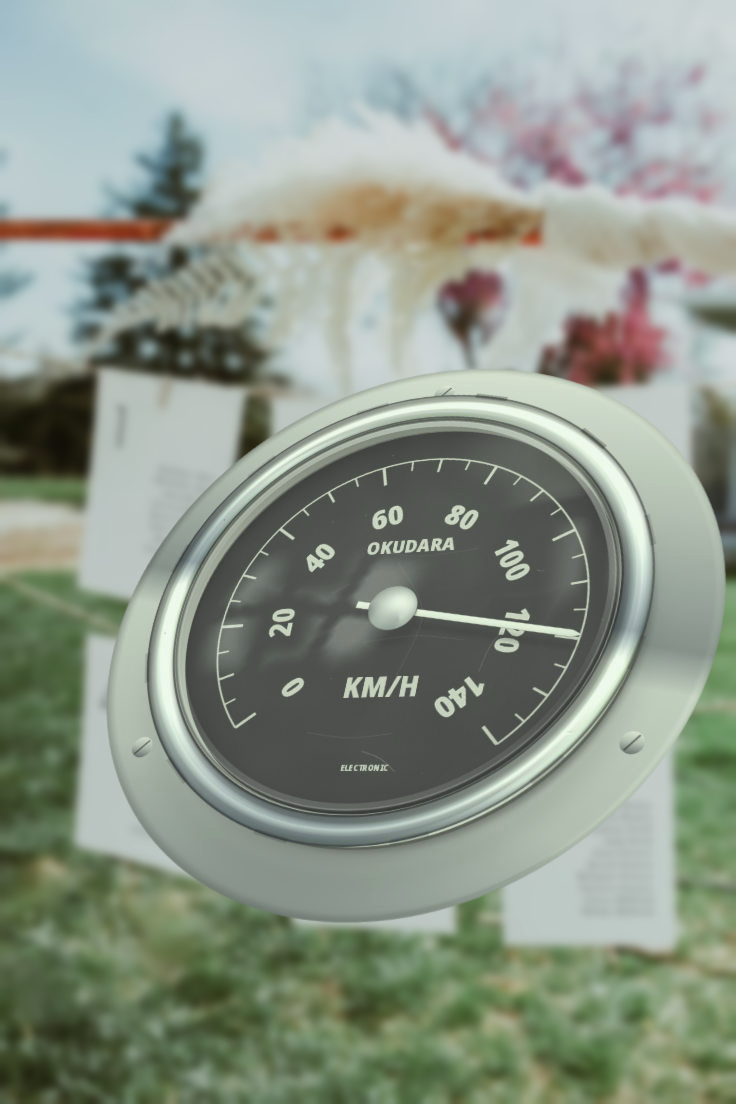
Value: 120; km/h
